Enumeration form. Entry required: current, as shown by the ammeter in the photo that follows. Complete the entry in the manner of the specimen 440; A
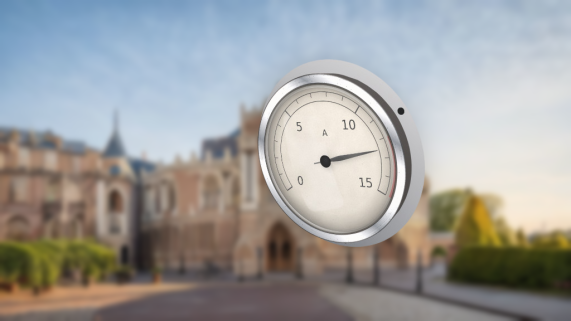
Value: 12.5; A
